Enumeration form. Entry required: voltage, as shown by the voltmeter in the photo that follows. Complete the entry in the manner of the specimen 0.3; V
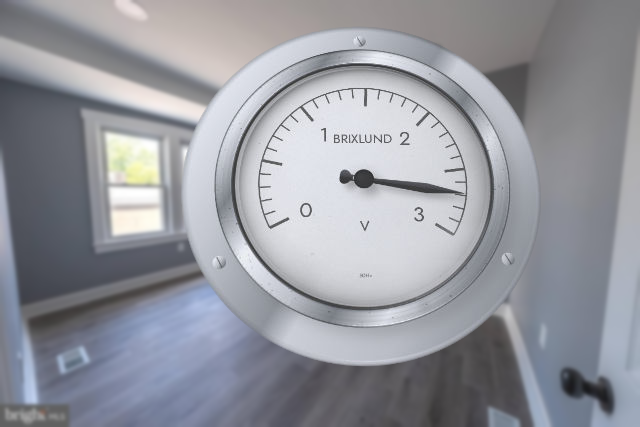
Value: 2.7; V
